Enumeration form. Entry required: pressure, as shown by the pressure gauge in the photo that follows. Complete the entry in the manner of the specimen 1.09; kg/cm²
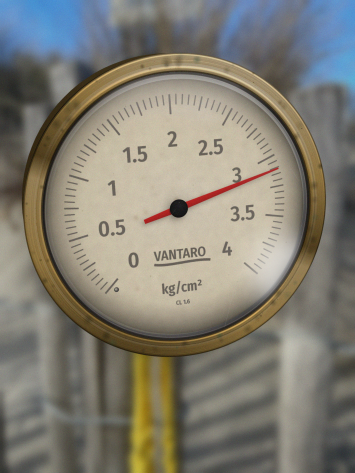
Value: 3.1; kg/cm²
